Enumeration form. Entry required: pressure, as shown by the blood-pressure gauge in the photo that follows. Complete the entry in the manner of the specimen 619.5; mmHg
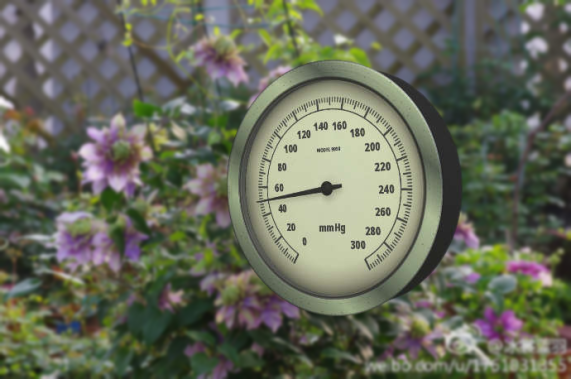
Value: 50; mmHg
